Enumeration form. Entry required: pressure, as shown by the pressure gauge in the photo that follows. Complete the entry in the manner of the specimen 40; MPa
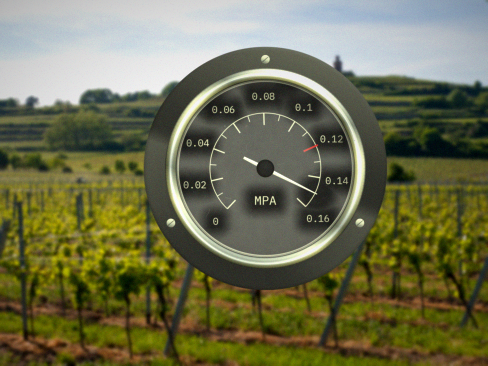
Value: 0.15; MPa
